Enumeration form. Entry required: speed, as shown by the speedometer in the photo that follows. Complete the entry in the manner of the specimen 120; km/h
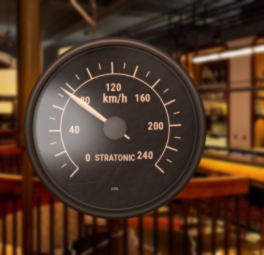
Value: 75; km/h
